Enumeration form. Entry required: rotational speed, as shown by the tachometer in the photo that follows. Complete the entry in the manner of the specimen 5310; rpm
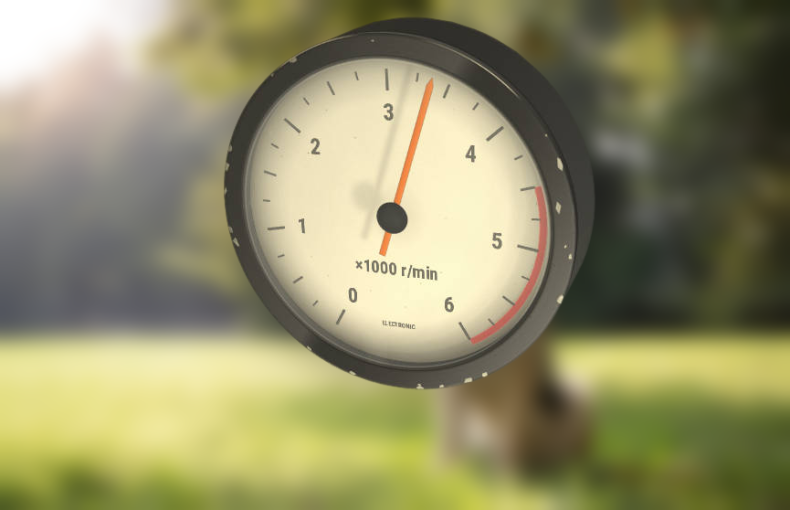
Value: 3375; rpm
